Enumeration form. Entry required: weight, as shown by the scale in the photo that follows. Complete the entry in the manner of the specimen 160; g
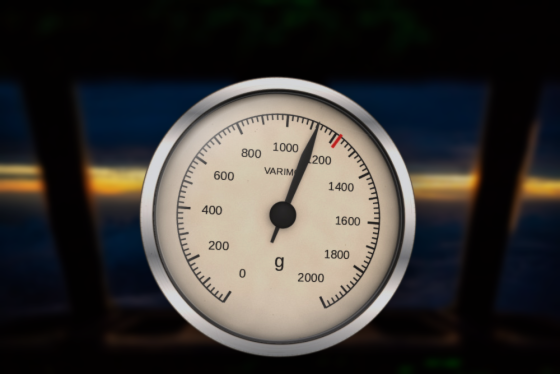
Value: 1120; g
